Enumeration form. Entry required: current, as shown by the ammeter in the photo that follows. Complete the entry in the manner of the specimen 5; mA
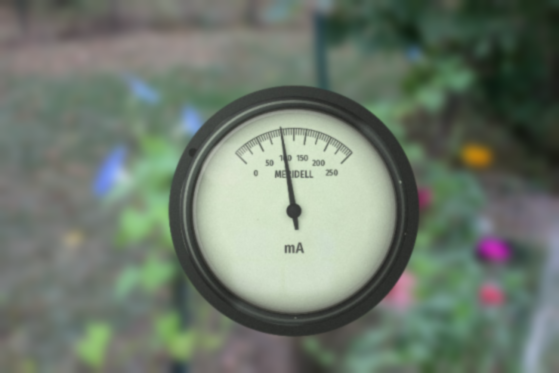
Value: 100; mA
